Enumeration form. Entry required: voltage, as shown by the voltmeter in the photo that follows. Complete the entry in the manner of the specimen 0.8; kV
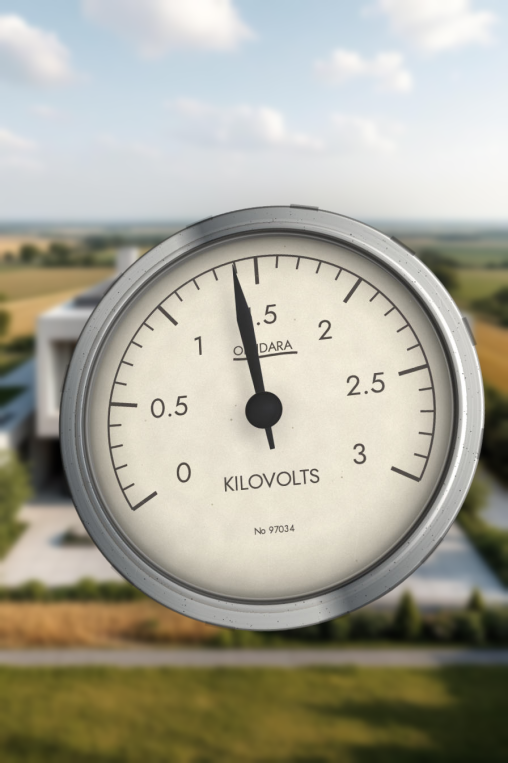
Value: 1.4; kV
